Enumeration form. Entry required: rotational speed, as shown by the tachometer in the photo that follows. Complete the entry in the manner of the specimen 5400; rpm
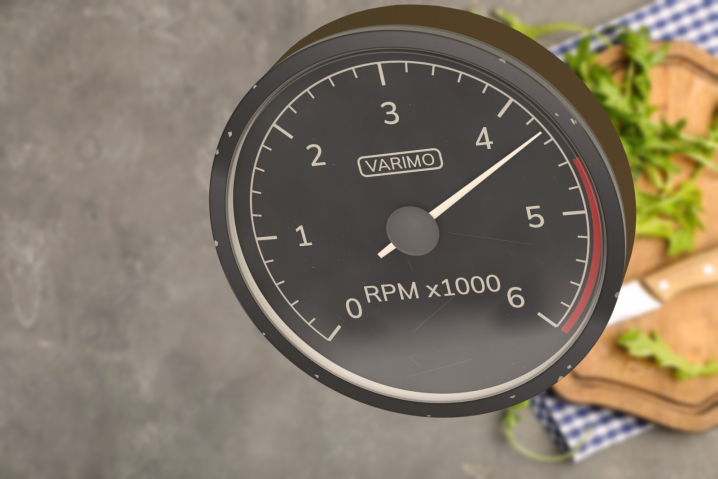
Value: 4300; rpm
